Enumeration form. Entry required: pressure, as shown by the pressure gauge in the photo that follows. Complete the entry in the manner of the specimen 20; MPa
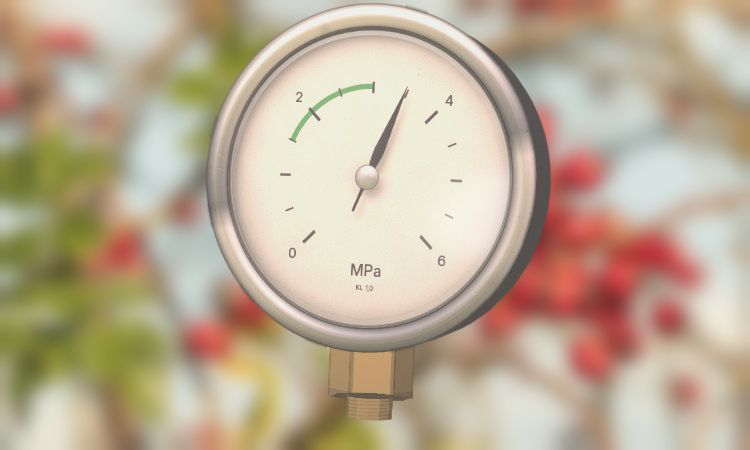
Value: 3.5; MPa
